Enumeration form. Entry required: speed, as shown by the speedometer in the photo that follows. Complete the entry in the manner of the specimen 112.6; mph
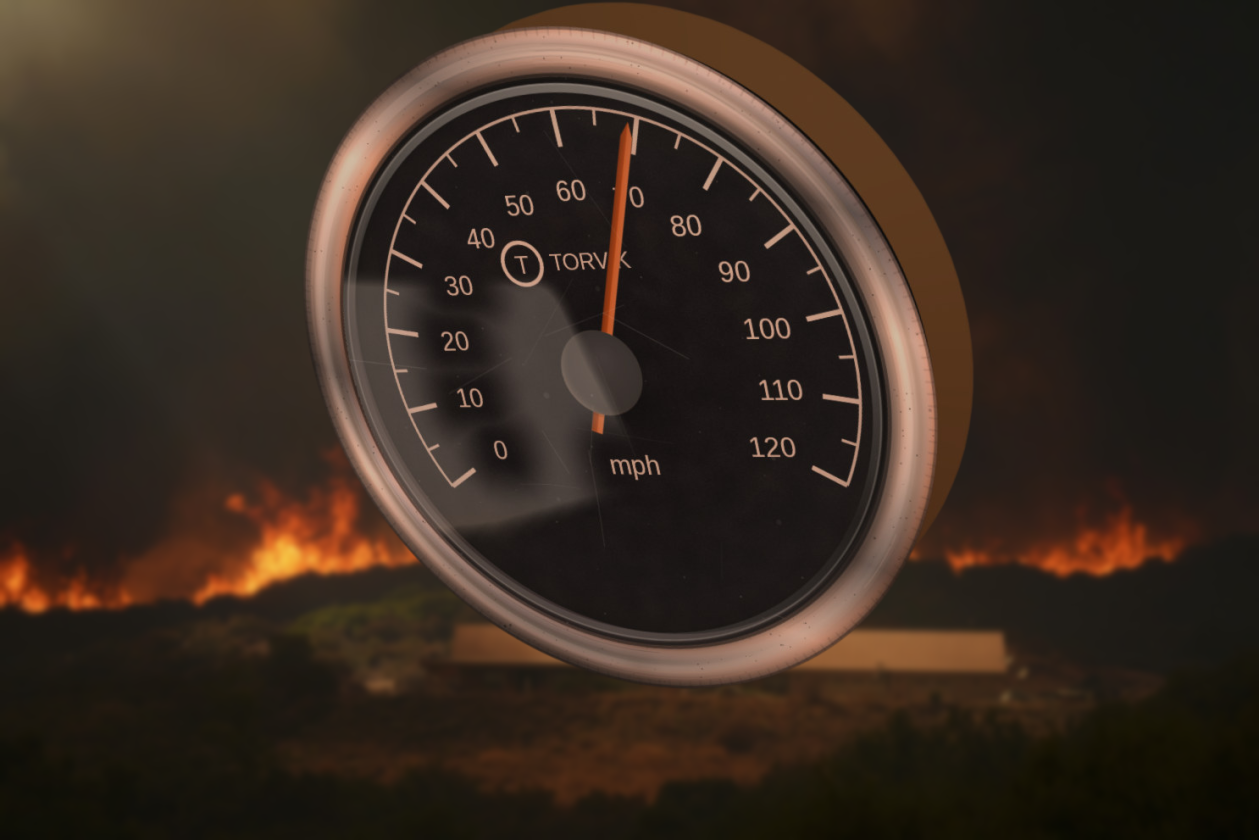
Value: 70; mph
